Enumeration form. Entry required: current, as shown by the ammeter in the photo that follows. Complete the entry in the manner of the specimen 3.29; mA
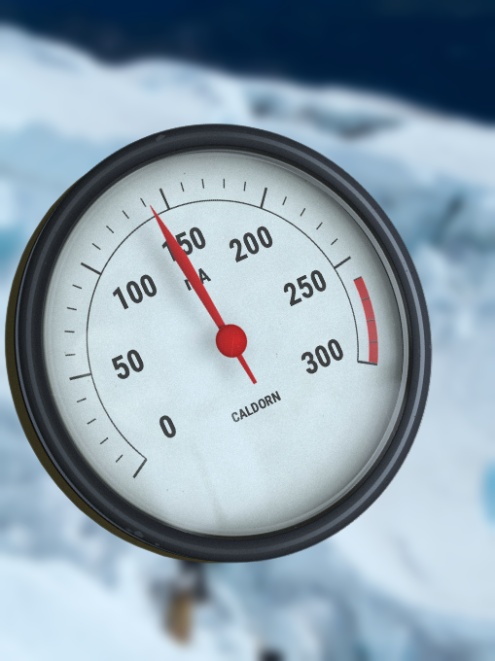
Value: 140; mA
